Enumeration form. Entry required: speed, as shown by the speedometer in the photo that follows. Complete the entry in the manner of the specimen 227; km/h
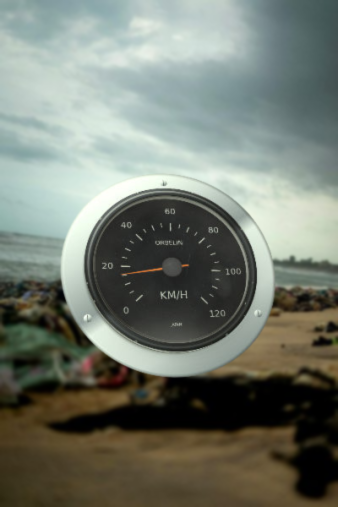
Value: 15; km/h
